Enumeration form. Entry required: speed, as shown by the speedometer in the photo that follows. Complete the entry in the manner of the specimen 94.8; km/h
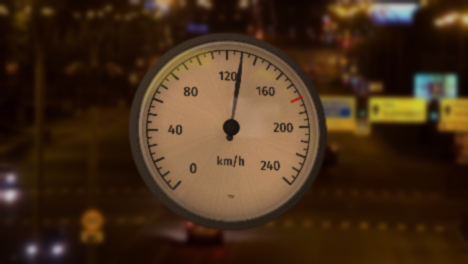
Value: 130; km/h
